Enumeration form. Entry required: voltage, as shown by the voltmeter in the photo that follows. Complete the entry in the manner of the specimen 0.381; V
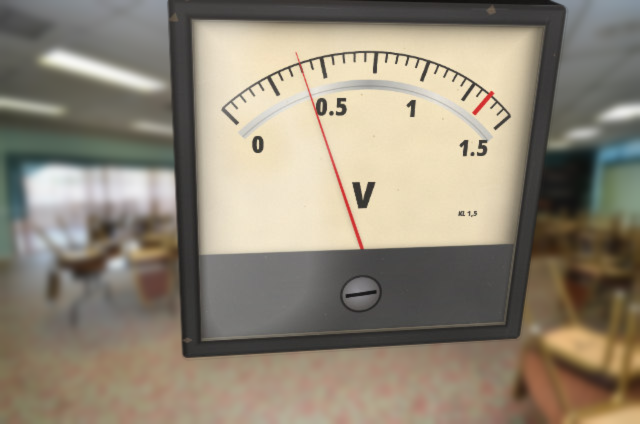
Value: 0.4; V
